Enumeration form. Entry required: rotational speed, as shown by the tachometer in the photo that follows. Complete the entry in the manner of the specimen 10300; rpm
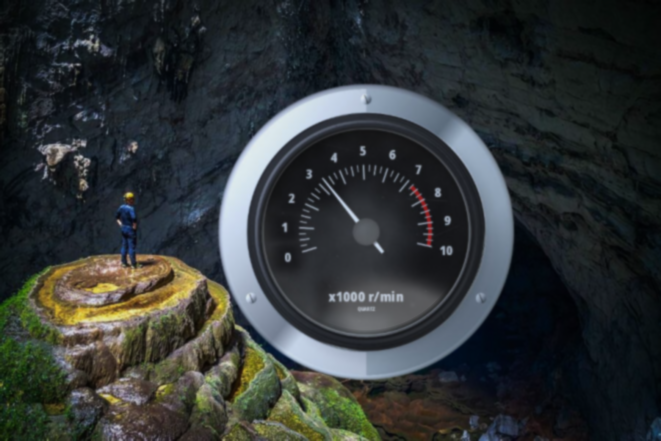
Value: 3250; rpm
